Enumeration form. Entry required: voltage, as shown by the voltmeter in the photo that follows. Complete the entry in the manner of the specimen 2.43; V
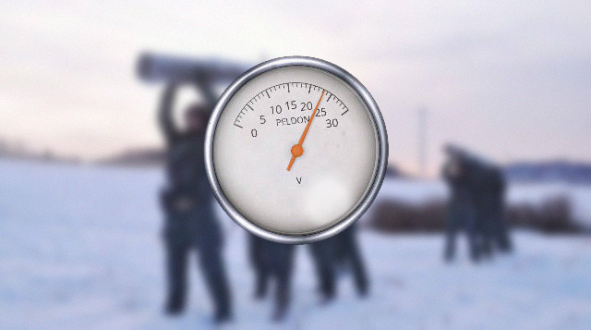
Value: 23; V
